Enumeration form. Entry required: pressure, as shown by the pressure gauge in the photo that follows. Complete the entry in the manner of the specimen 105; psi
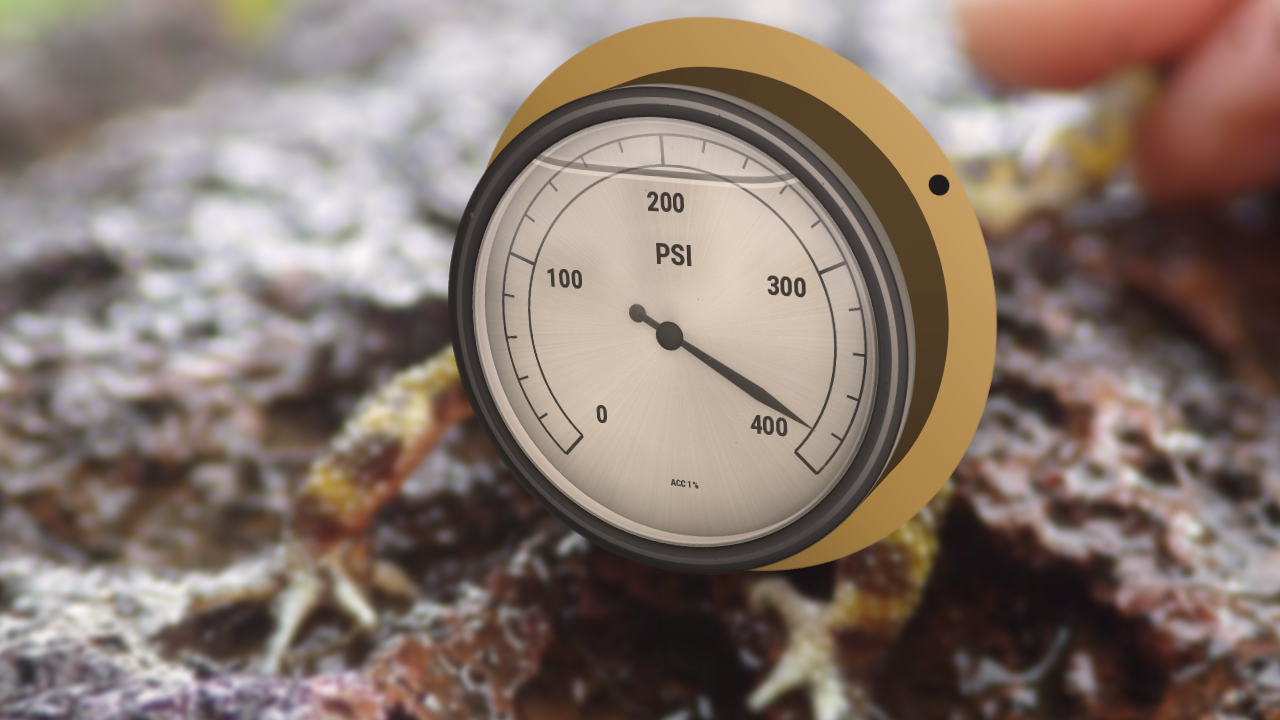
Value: 380; psi
